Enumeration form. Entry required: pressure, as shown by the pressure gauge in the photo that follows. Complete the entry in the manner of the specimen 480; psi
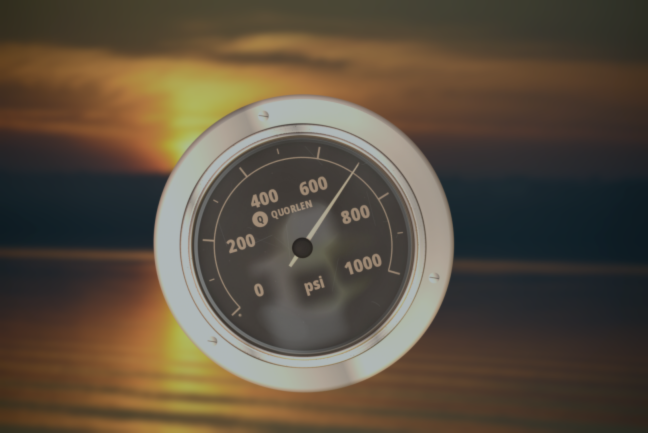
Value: 700; psi
